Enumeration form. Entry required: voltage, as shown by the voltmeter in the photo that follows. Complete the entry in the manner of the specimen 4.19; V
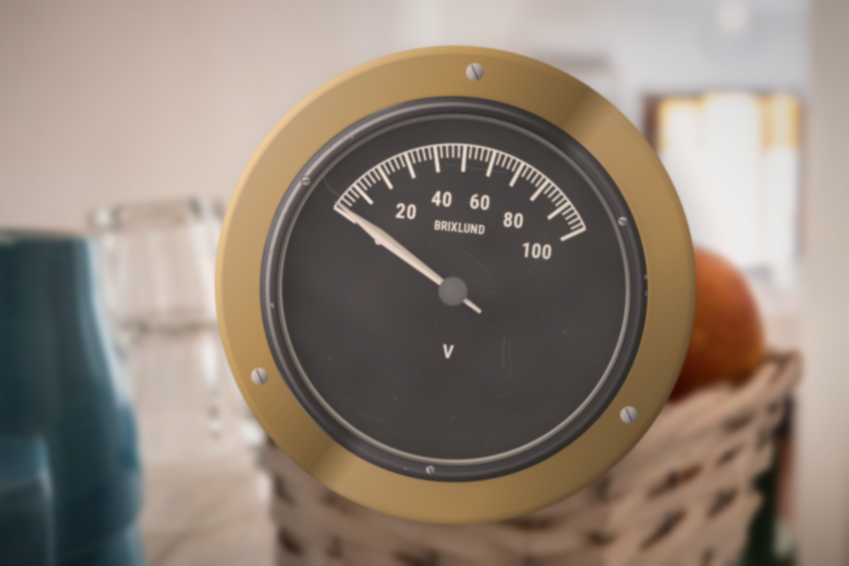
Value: 2; V
